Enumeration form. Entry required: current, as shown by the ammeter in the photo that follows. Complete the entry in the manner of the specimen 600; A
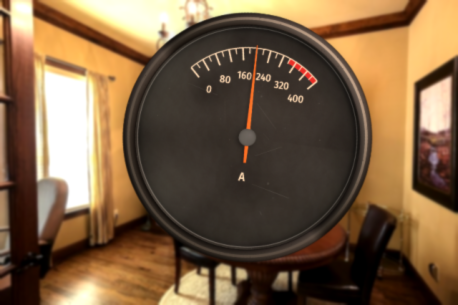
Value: 200; A
